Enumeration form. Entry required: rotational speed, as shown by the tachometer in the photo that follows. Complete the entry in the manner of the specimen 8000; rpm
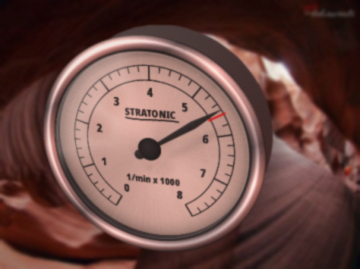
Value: 5500; rpm
